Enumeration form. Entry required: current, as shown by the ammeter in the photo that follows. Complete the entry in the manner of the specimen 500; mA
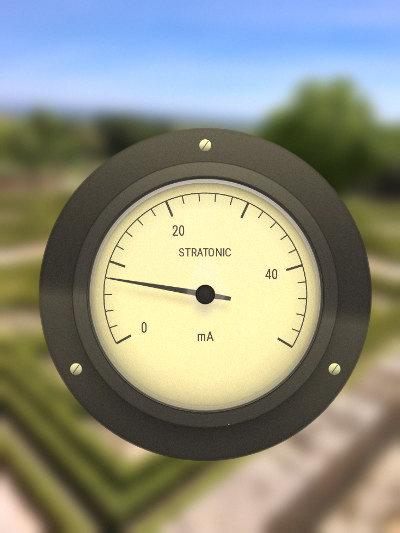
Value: 8; mA
